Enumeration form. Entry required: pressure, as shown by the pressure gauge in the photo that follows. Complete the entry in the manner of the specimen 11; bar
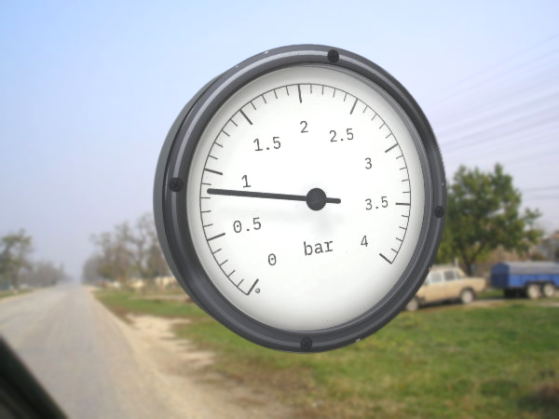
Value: 0.85; bar
